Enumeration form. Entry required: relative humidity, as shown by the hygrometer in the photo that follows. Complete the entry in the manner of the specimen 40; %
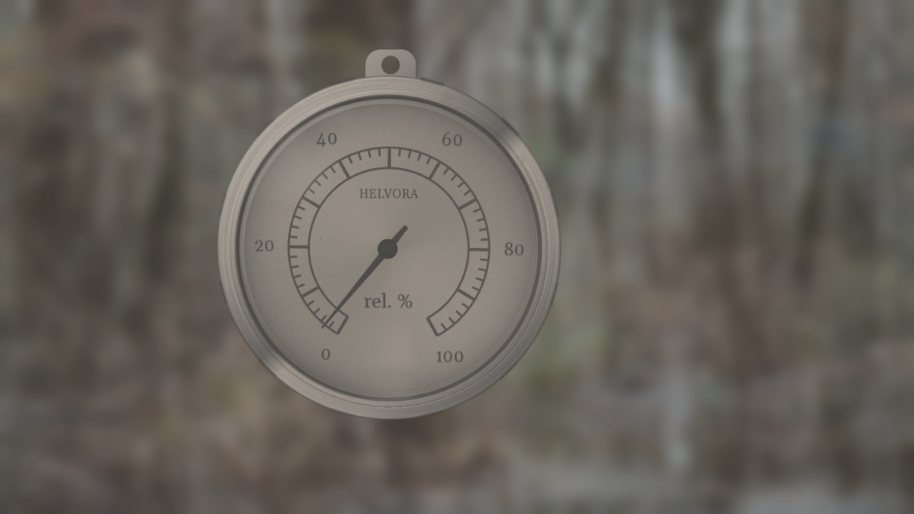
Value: 3; %
